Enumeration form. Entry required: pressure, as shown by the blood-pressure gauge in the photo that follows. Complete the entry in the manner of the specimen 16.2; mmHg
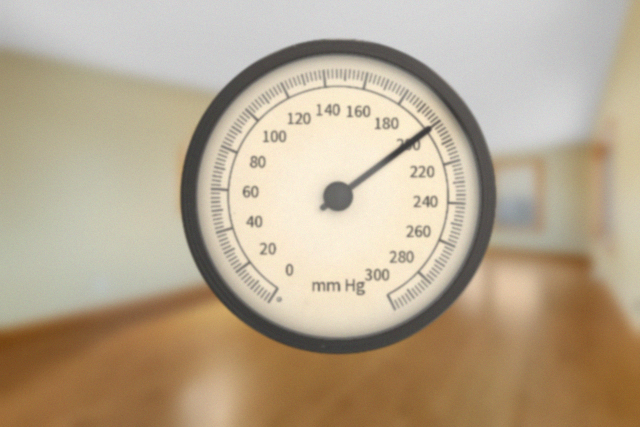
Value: 200; mmHg
